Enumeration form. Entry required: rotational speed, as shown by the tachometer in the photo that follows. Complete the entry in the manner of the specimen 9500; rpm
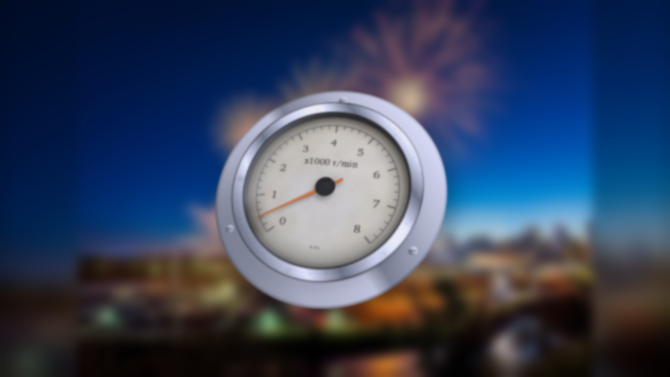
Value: 400; rpm
